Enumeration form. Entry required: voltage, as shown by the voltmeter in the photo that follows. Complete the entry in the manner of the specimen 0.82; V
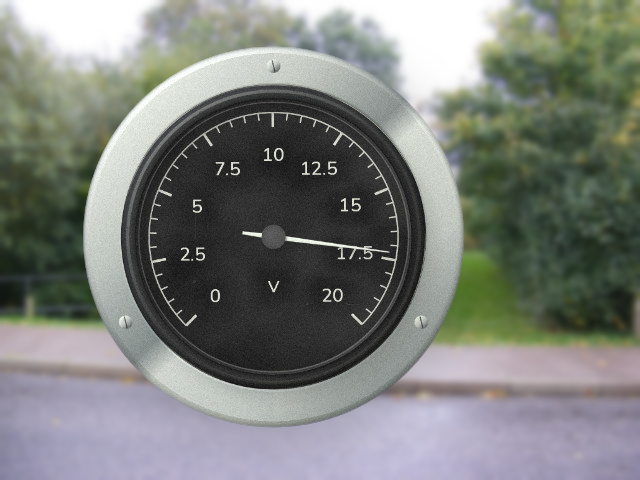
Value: 17.25; V
